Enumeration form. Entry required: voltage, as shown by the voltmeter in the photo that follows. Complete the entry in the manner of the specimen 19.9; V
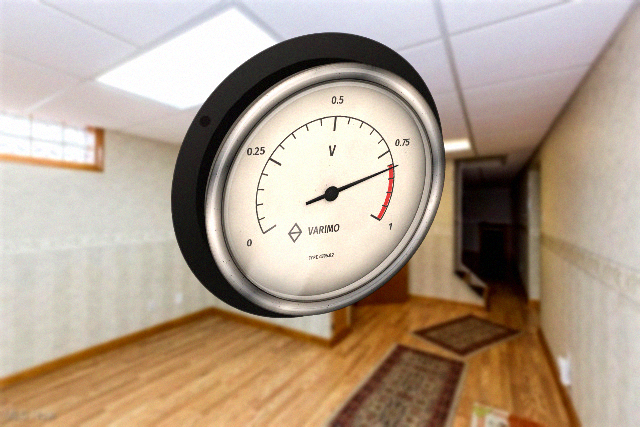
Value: 0.8; V
